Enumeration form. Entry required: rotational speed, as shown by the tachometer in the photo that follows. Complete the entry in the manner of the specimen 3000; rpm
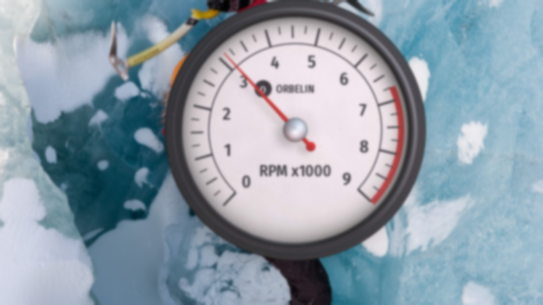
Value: 3125; rpm
